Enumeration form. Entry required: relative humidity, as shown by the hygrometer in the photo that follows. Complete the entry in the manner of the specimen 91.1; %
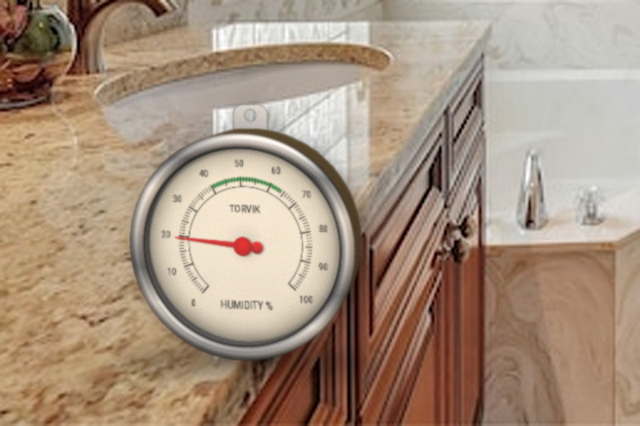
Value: 20; %
